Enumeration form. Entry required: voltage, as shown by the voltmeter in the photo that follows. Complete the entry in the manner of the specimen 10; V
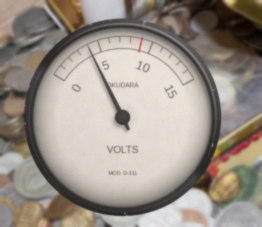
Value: 4; V
